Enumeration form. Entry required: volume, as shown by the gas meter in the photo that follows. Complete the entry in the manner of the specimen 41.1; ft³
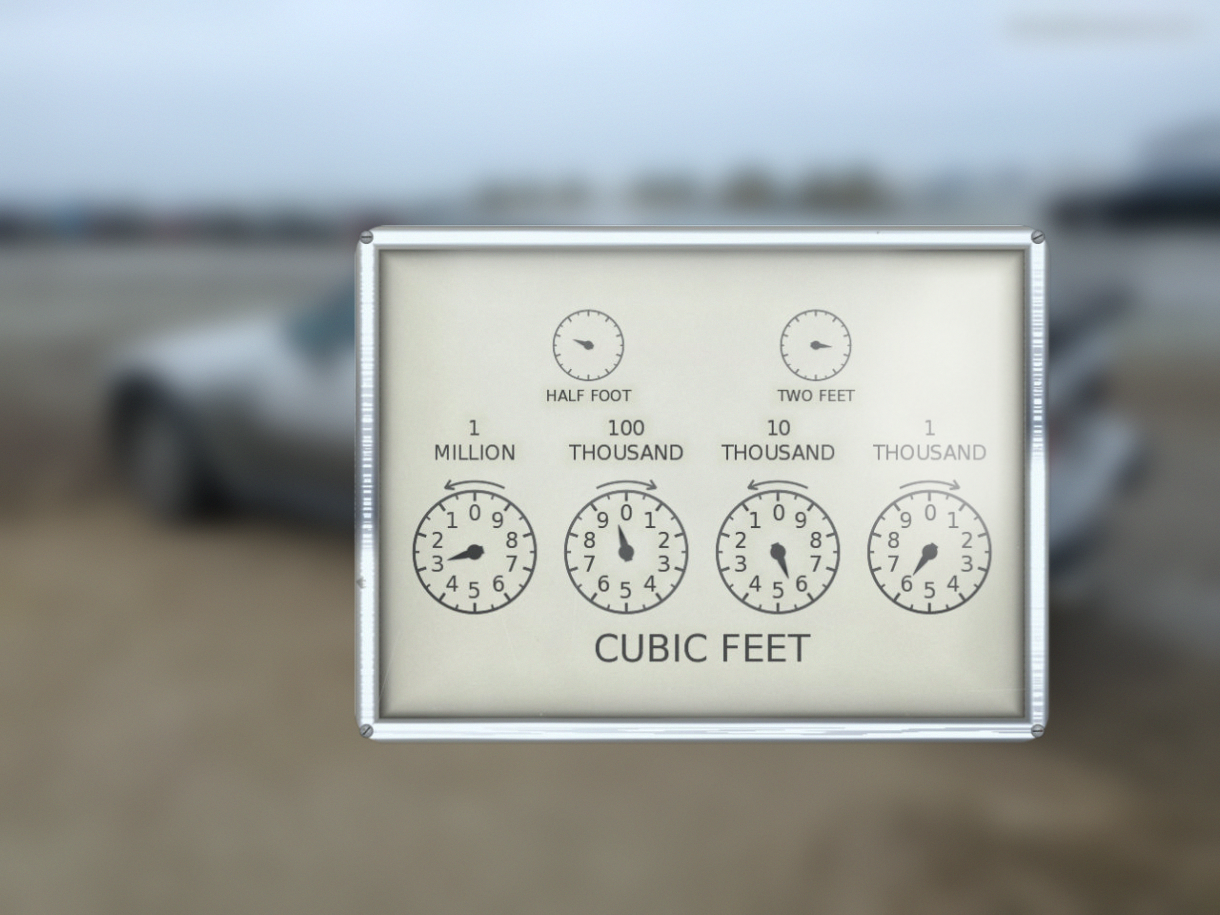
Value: 295600; ft³
